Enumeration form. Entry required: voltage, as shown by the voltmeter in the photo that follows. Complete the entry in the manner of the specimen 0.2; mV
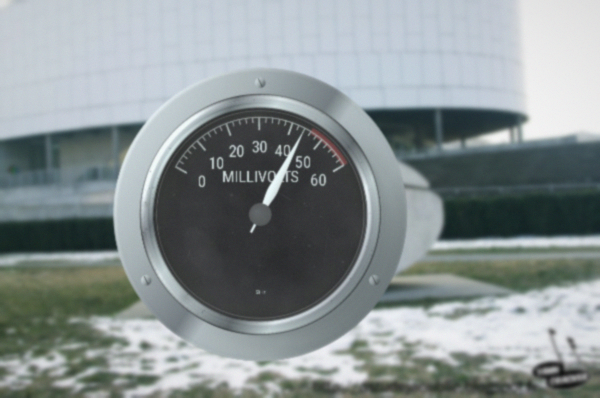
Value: 44; mV
